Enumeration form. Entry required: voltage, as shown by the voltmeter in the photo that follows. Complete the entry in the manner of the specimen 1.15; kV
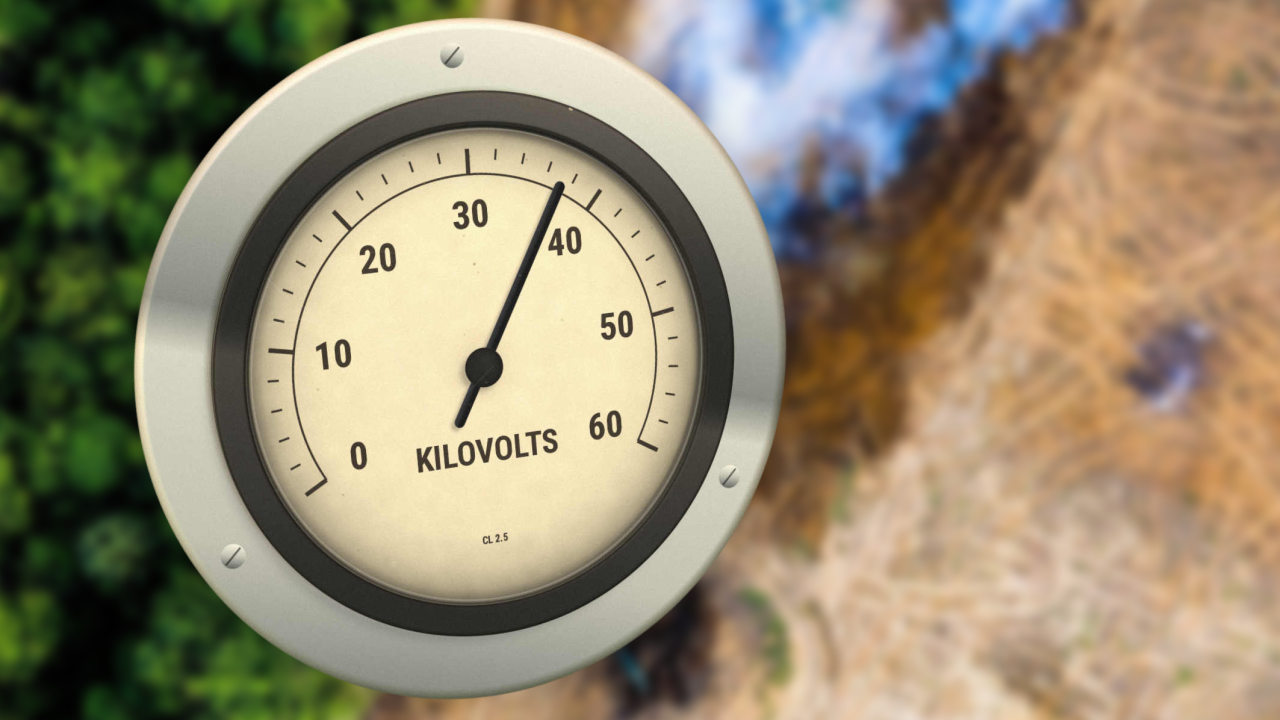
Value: 37; kV
